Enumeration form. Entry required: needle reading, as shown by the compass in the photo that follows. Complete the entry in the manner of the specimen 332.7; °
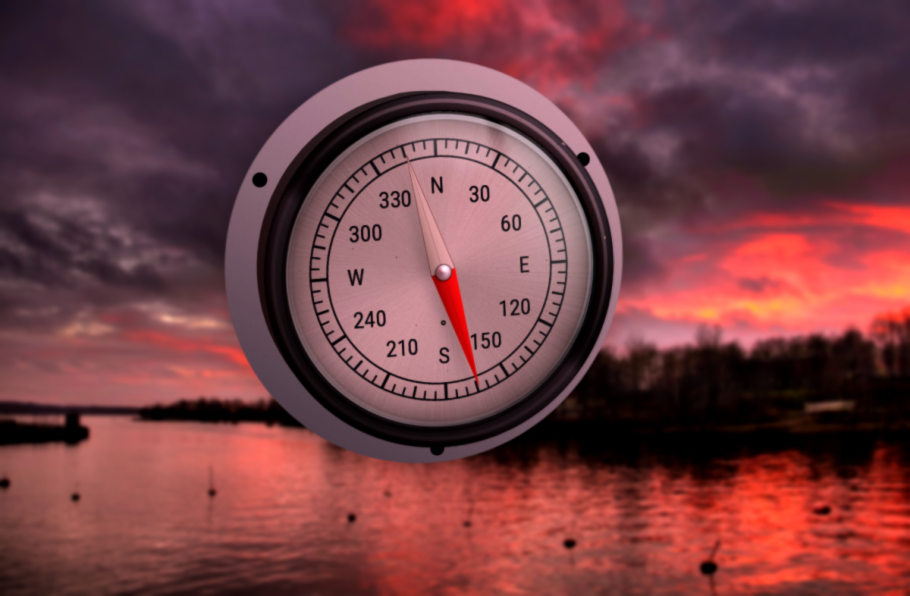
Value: 165; °
